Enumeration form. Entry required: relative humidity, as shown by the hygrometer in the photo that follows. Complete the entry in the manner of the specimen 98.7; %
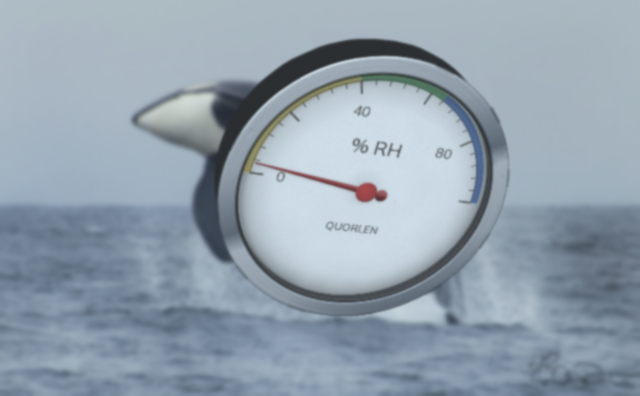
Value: 4; %
